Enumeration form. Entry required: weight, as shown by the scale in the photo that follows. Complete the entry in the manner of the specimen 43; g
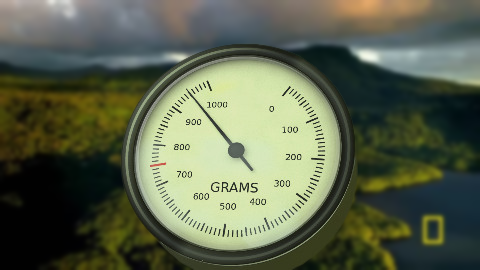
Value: 950; g
